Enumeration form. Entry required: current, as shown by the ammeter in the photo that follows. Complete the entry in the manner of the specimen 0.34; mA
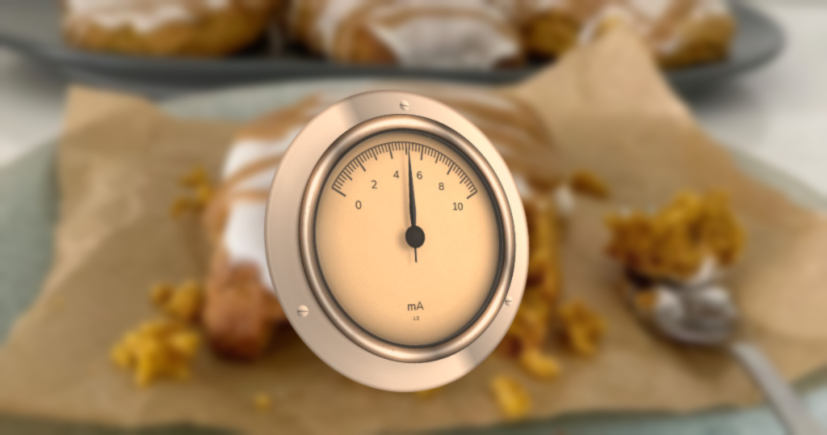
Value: 5; mA
